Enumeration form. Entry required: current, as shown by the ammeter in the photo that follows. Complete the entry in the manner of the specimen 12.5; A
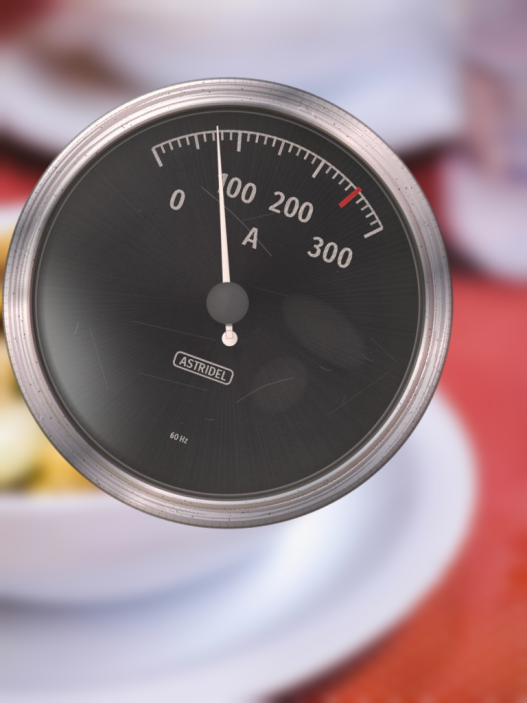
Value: 75; A
